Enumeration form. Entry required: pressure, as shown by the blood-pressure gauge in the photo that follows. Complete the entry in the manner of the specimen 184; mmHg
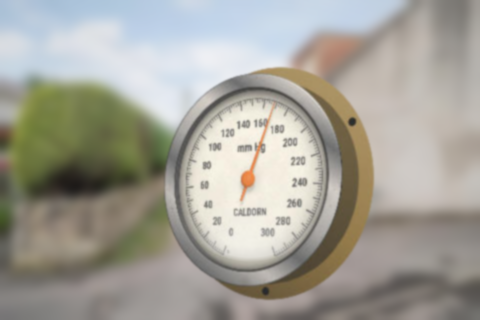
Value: 170; mmHg
